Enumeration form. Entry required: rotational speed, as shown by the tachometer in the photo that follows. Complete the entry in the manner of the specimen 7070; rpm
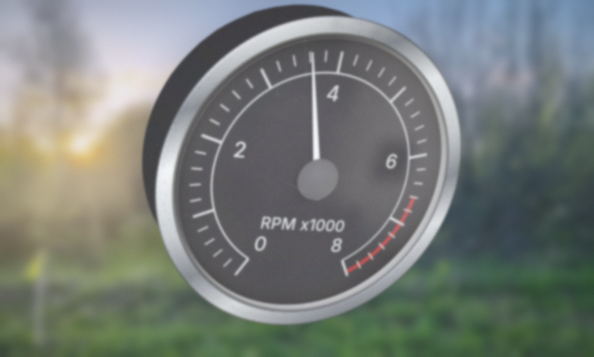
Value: 3600; rpm
